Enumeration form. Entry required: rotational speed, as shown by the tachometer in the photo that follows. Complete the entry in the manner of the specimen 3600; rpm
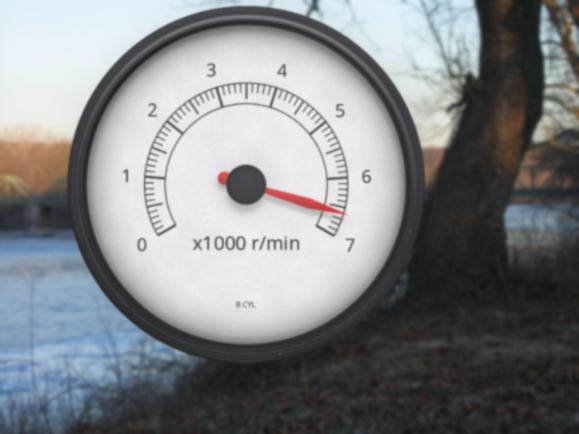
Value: 6600; rpm
